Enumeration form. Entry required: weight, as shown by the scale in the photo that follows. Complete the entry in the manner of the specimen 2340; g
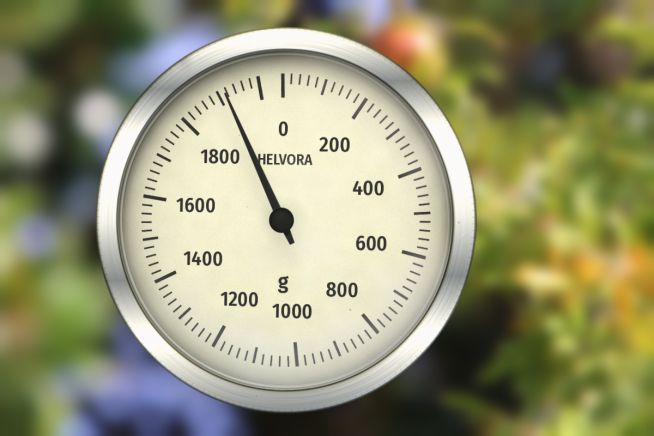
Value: 1920; g
